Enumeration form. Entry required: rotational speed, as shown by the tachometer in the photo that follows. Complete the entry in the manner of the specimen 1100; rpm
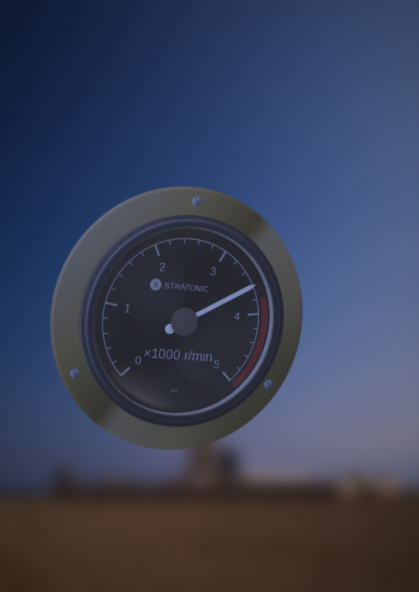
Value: 3600; rpm
